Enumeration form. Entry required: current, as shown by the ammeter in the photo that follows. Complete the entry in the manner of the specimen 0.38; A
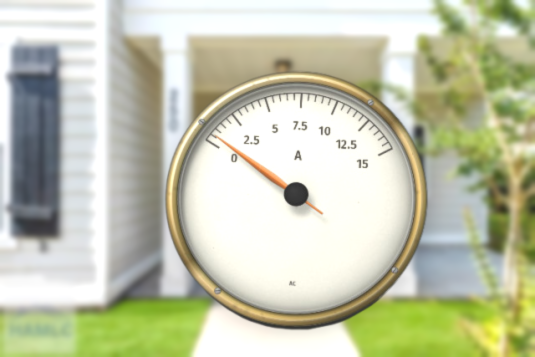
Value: 0.5; A
